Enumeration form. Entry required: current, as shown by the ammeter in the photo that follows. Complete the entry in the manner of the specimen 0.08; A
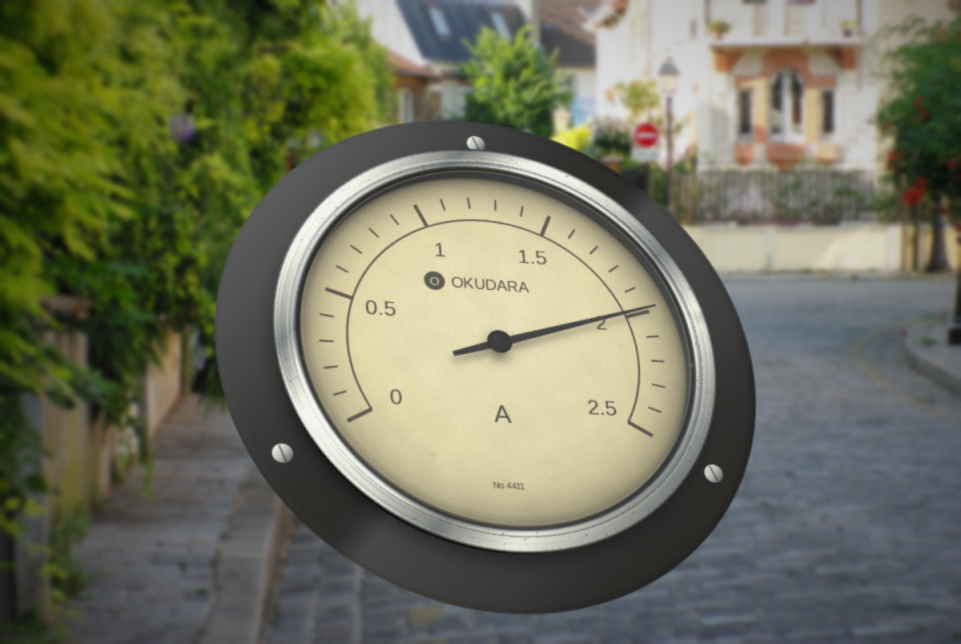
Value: 2; A
